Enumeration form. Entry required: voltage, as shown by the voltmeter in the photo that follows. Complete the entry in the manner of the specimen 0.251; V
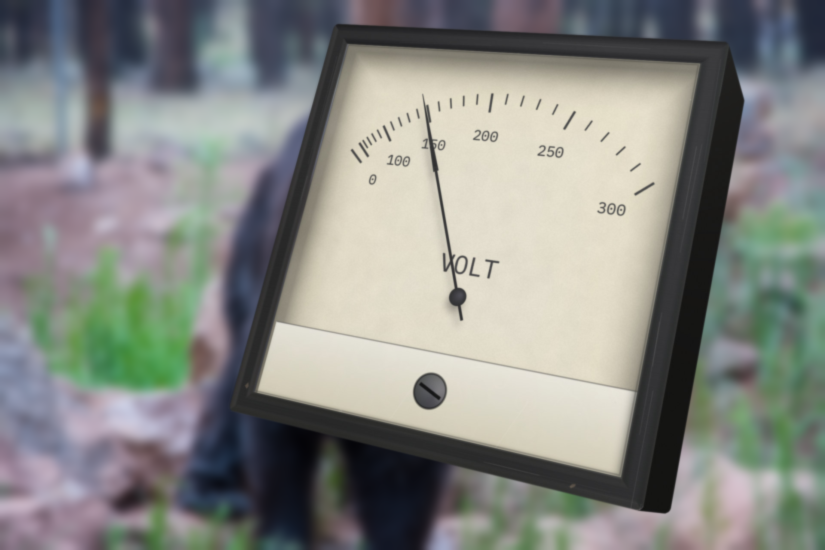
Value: 150; V
